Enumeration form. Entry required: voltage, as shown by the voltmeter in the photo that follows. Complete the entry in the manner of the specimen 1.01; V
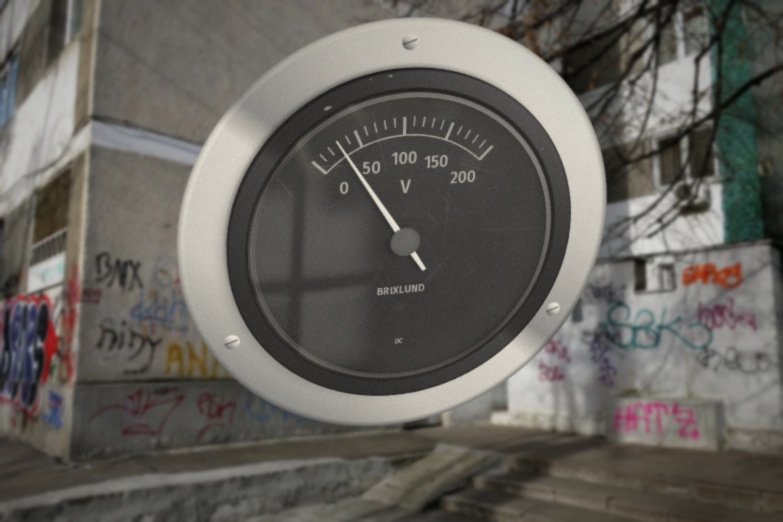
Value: 30; V
